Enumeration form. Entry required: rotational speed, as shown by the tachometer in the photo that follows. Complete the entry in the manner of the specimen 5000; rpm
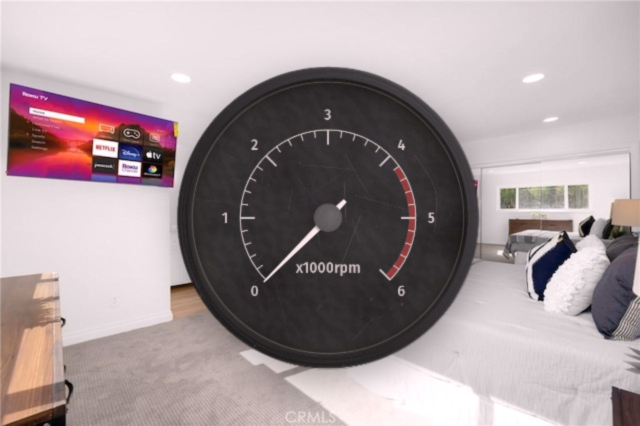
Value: 0; rpm
